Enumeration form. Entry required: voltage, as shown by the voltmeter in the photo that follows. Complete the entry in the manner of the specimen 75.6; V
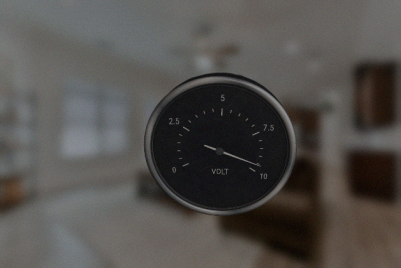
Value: 9.5; V
